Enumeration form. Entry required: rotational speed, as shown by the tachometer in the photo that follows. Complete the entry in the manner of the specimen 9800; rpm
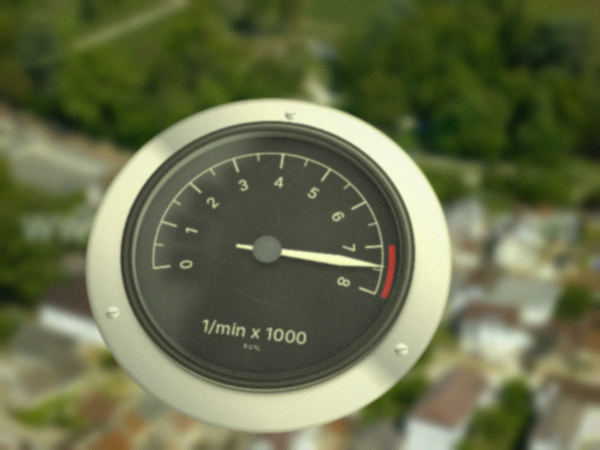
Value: 7500; rpm
